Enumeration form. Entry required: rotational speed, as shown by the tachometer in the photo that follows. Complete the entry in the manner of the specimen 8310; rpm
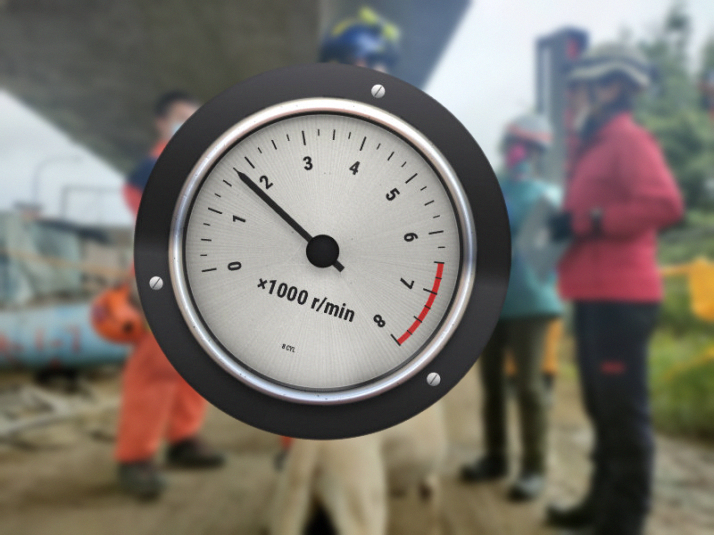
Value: 1750; rpm
